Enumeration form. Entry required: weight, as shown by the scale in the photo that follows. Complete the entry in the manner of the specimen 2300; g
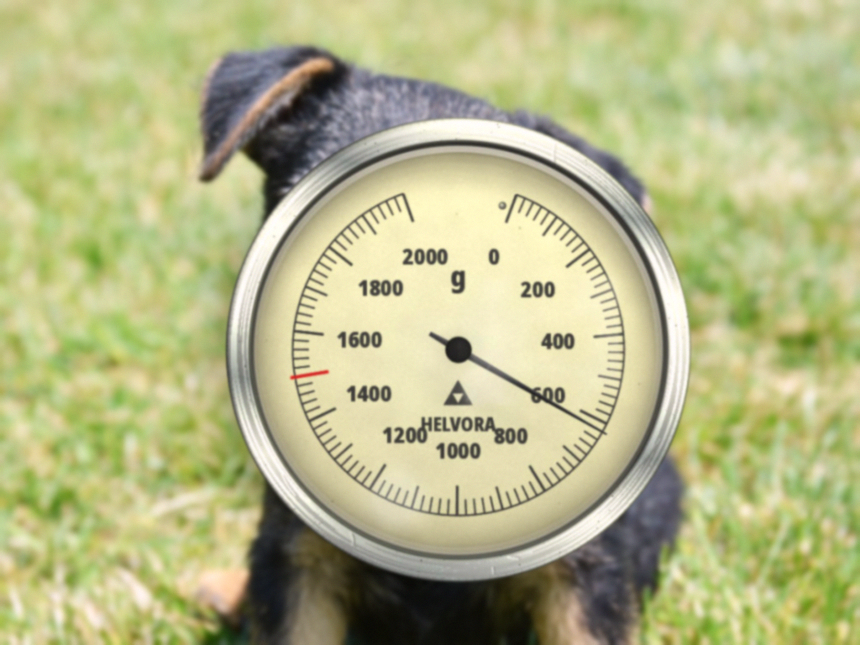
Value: 620; g
